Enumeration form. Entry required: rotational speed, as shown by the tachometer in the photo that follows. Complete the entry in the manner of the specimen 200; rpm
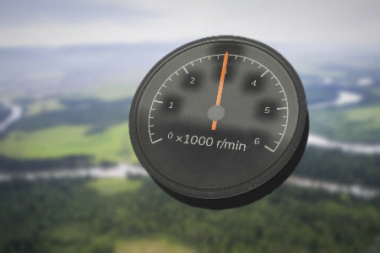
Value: 3000; rpm
